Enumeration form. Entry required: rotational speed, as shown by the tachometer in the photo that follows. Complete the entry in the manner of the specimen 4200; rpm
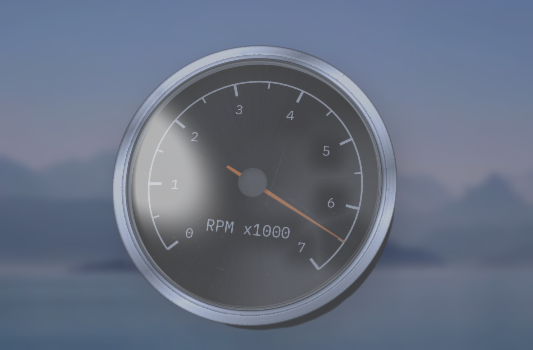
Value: 6500; rpm
